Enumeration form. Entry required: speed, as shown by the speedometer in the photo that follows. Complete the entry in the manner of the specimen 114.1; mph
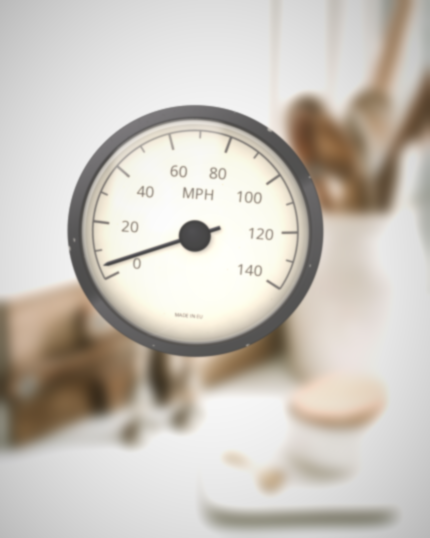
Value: 5; mph
